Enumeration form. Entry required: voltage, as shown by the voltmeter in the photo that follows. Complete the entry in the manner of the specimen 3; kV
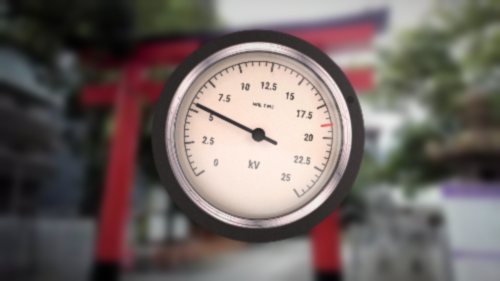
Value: 5.5; kV
